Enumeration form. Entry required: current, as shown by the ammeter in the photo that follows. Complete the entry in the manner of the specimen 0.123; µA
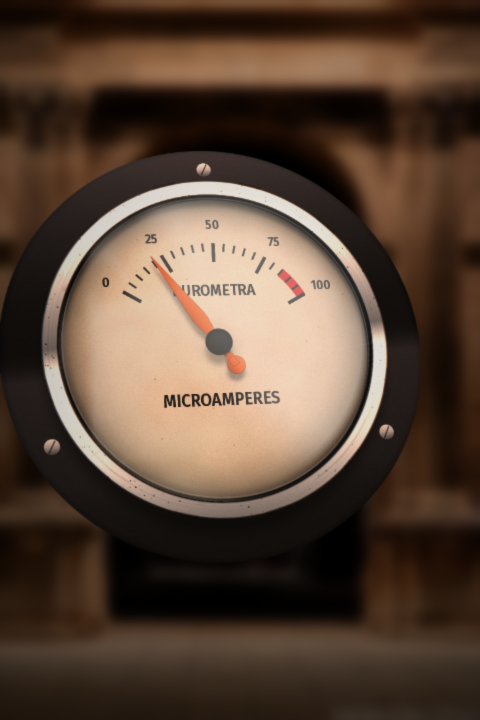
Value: 20; µA
